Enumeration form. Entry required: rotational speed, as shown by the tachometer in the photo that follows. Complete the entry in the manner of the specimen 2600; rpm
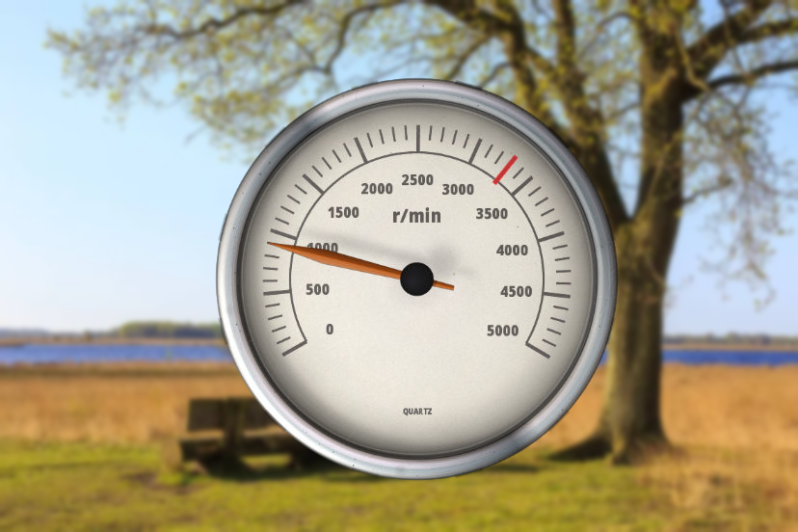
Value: 900; rpm
